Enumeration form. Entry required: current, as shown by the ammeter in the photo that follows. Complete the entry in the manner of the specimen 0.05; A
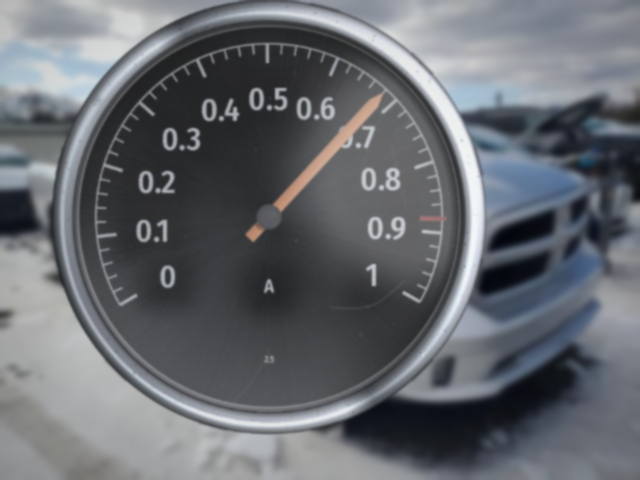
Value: 0.68; A
